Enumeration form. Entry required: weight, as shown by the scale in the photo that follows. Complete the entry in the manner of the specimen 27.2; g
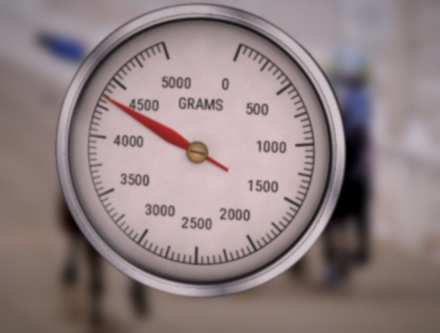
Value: 4350; g
